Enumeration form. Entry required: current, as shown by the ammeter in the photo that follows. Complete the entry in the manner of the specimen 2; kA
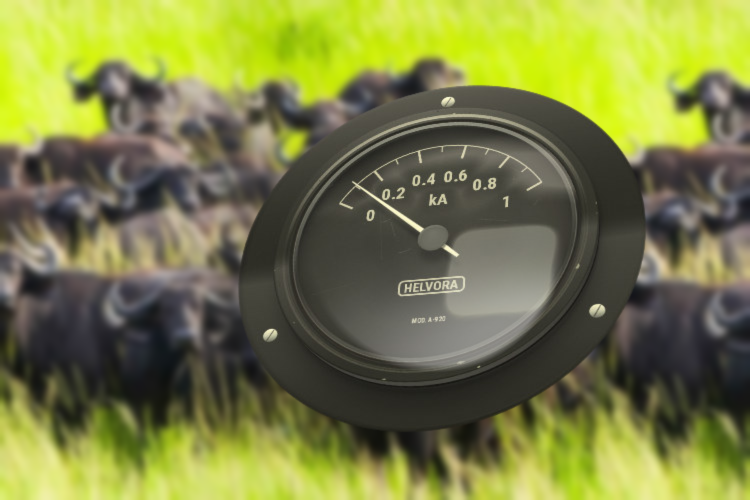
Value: 0.1; kA
